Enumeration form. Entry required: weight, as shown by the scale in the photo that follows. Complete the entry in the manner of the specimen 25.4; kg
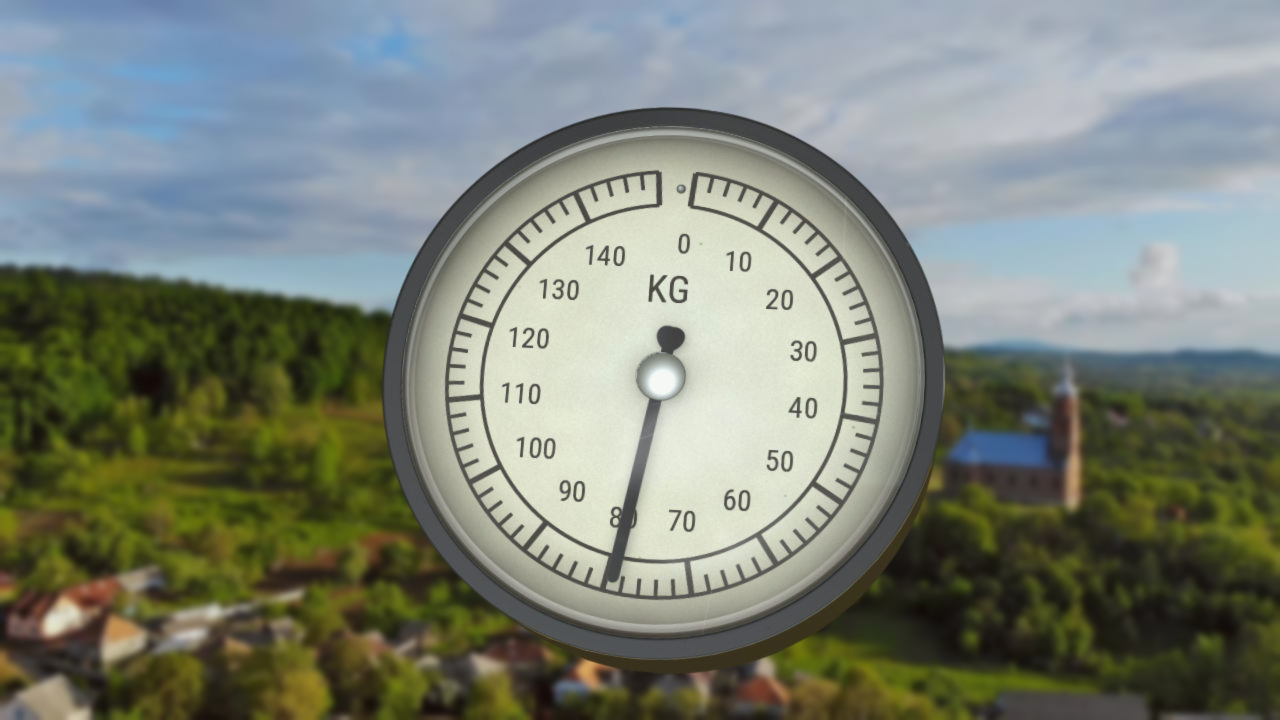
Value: 79; kg
